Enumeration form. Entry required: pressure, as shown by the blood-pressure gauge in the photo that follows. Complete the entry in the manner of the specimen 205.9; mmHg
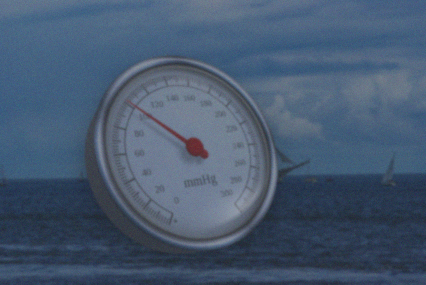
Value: 100; mmHg
